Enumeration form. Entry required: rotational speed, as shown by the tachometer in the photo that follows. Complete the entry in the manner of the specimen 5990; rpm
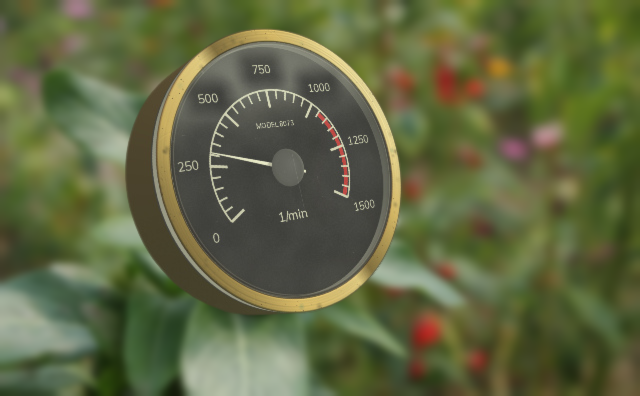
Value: 300; rpm
